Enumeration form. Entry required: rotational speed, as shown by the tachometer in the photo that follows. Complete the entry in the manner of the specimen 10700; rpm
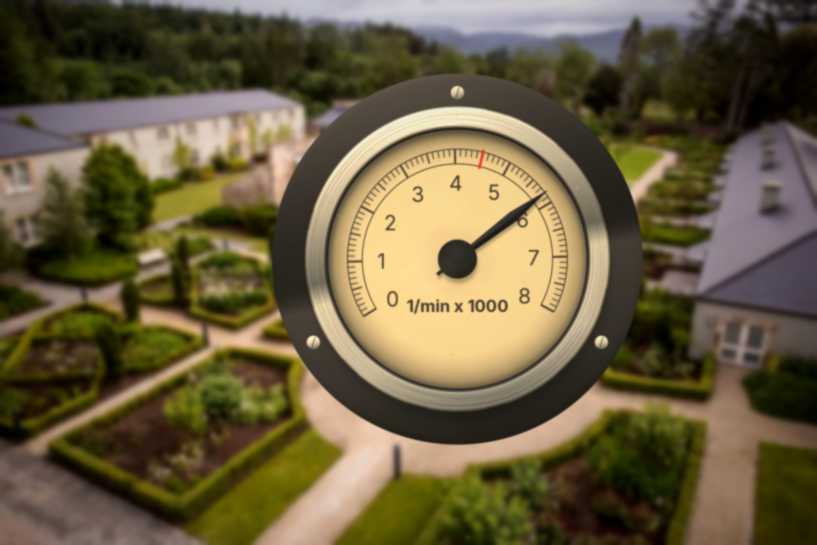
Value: 5800; rpm
